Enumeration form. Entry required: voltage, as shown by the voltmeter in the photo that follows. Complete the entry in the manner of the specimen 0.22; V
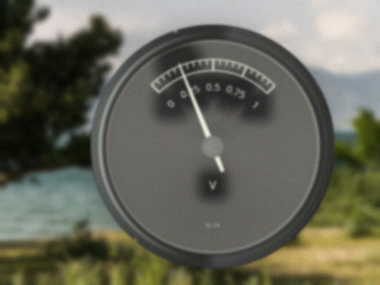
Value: 0.25; V
